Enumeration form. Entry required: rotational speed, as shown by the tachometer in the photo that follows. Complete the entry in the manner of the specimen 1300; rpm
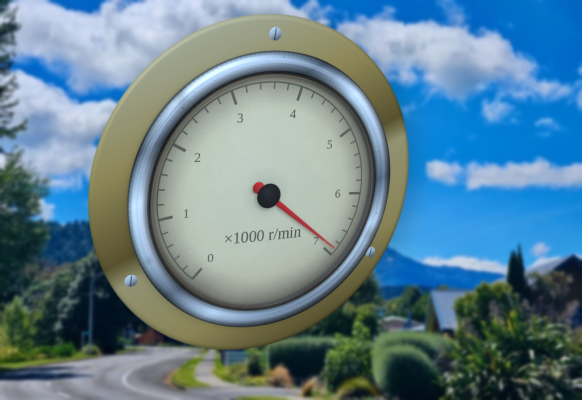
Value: 6900; rpm
